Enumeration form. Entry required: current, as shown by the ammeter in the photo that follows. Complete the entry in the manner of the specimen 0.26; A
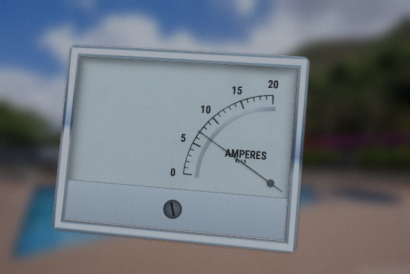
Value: 7; A
